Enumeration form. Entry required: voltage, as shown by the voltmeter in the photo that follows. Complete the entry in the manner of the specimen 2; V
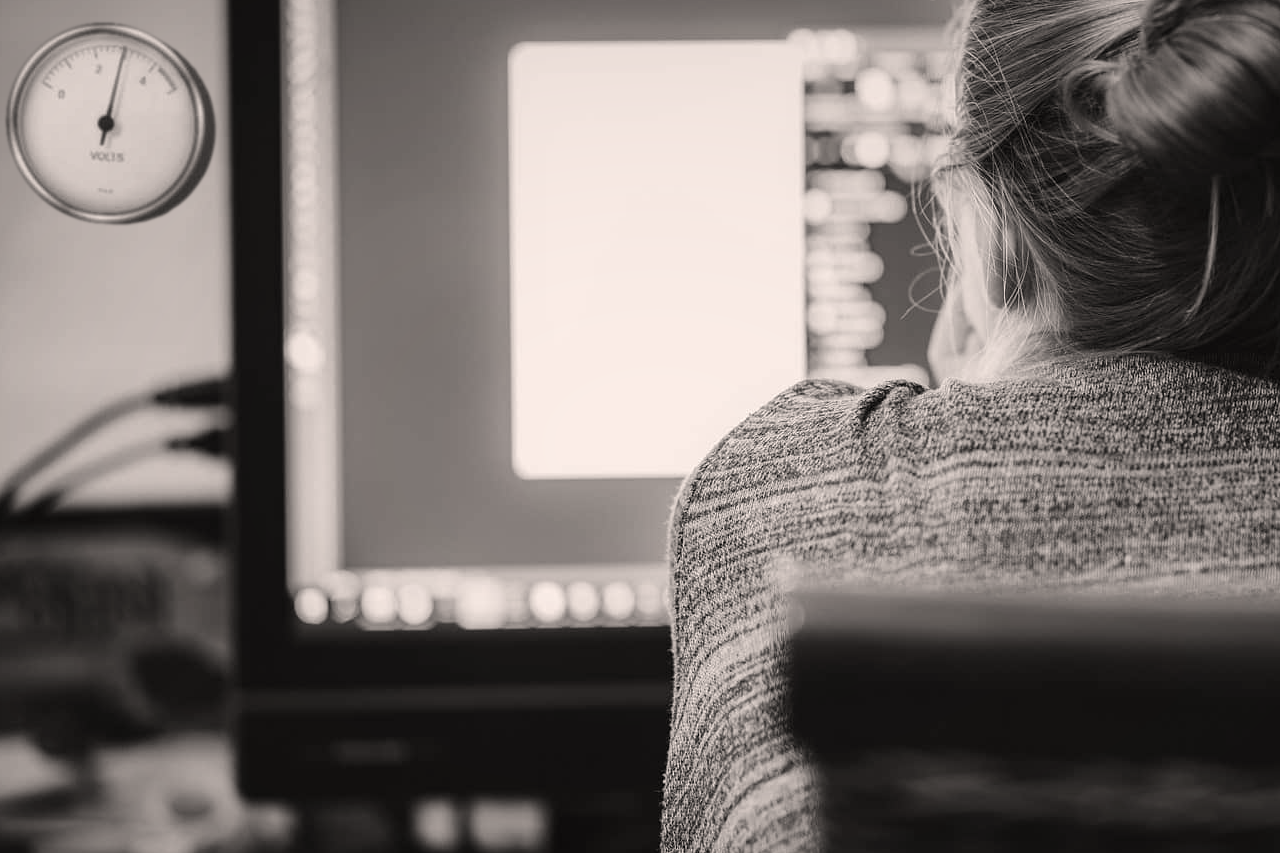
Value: 3; V
